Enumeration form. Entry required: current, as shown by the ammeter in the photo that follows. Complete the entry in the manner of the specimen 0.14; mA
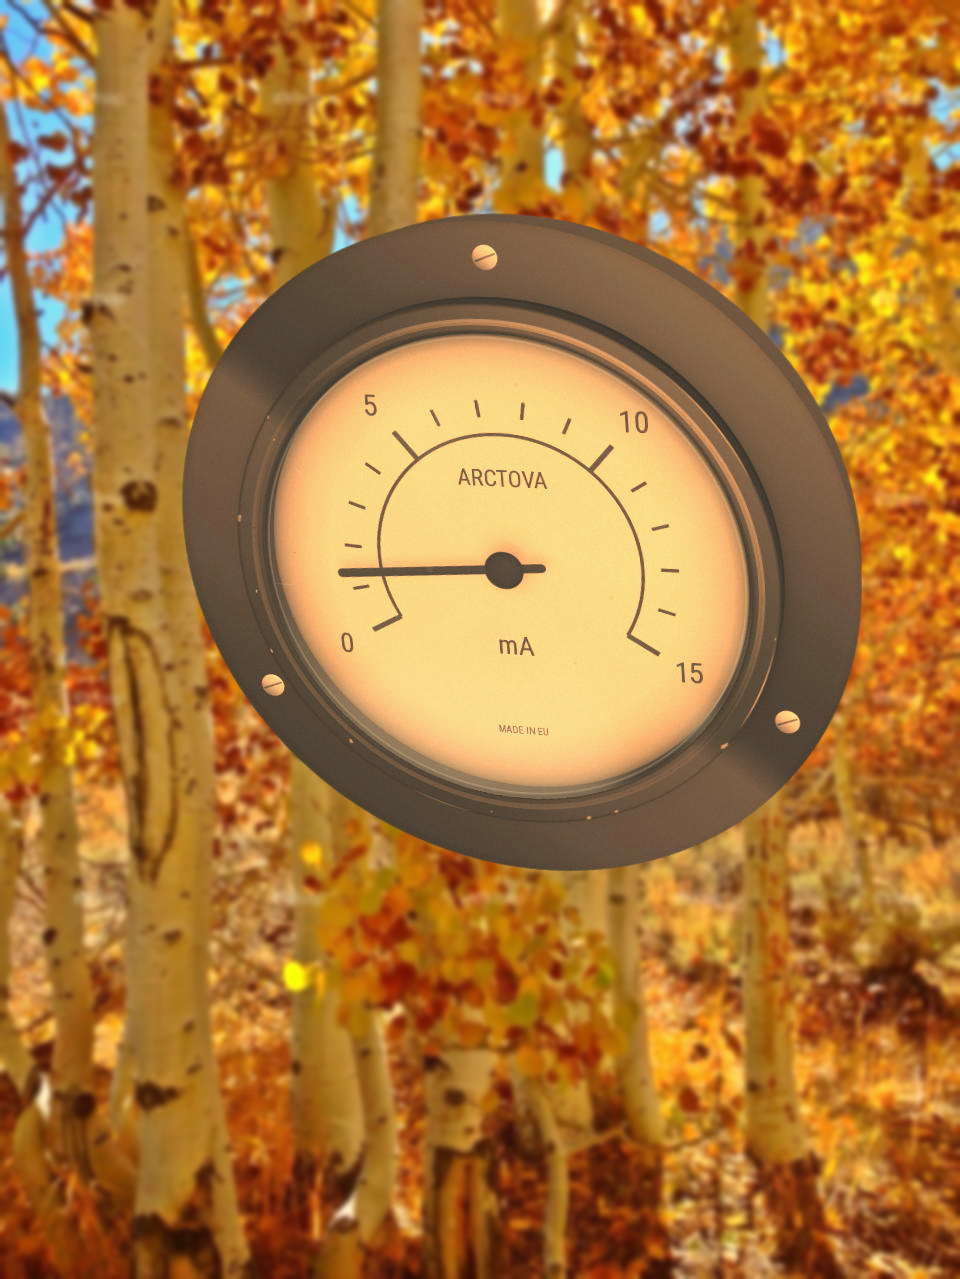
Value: 1.5; mA
